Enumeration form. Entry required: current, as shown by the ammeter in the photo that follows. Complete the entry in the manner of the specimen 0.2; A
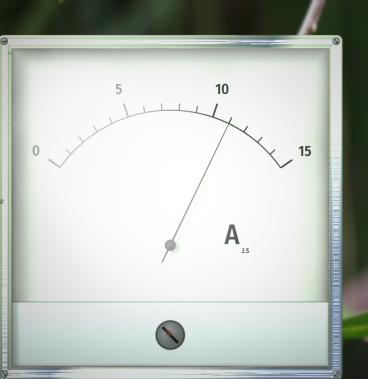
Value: 11; A
